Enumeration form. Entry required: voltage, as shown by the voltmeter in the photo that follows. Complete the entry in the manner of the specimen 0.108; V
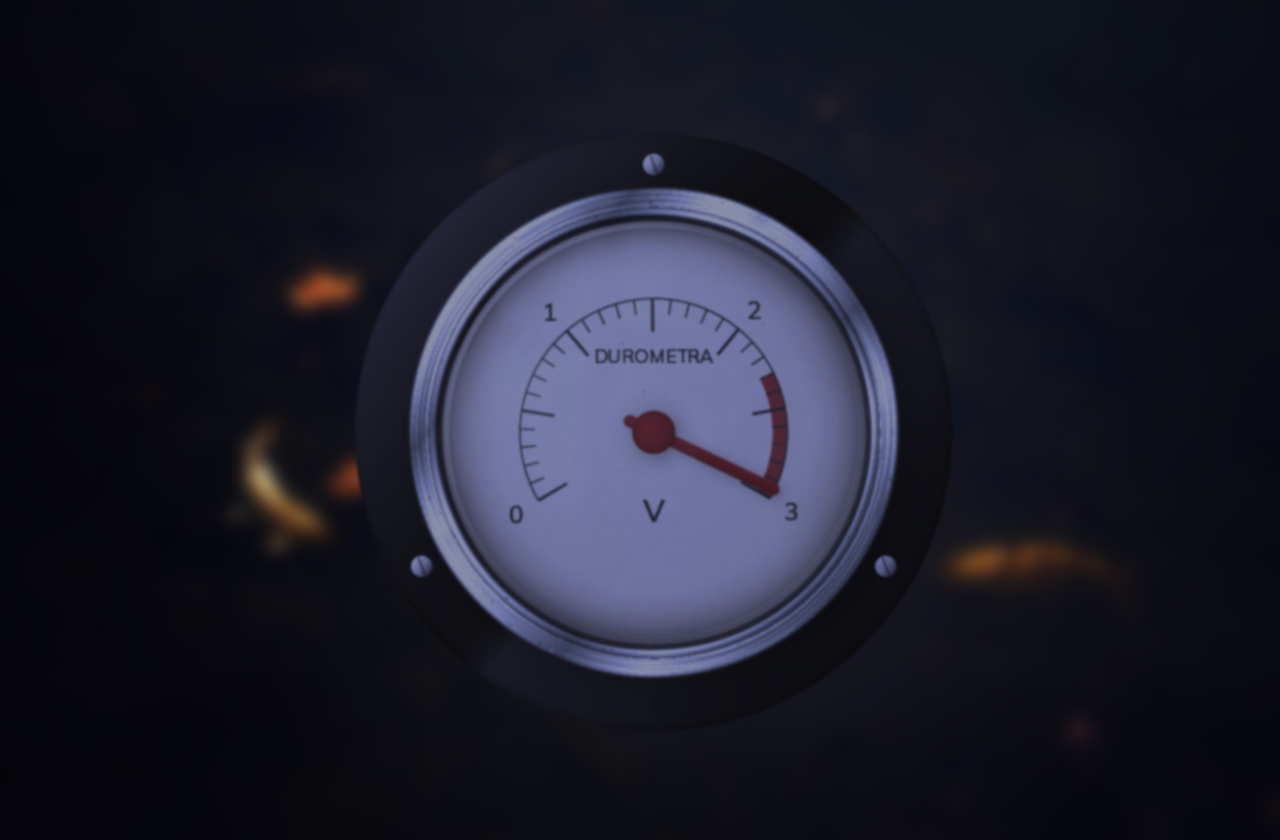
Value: 2.95; V
